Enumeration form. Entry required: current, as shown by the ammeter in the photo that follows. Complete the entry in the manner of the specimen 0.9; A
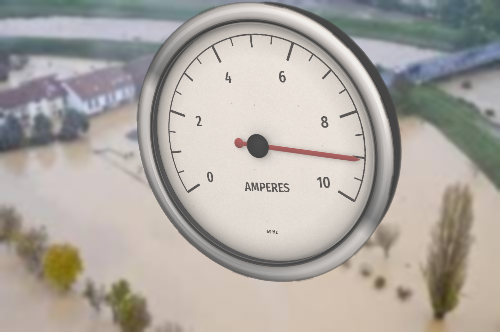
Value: 9; A
